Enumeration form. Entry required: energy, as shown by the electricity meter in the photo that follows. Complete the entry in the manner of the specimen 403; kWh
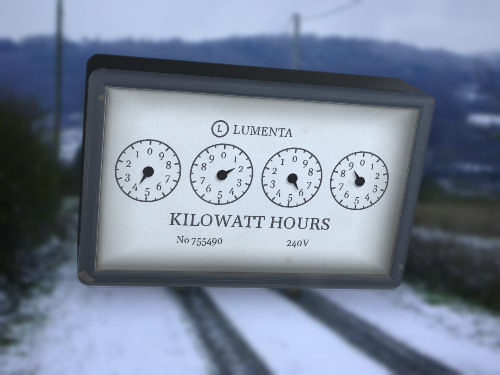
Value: 4159; kWh
